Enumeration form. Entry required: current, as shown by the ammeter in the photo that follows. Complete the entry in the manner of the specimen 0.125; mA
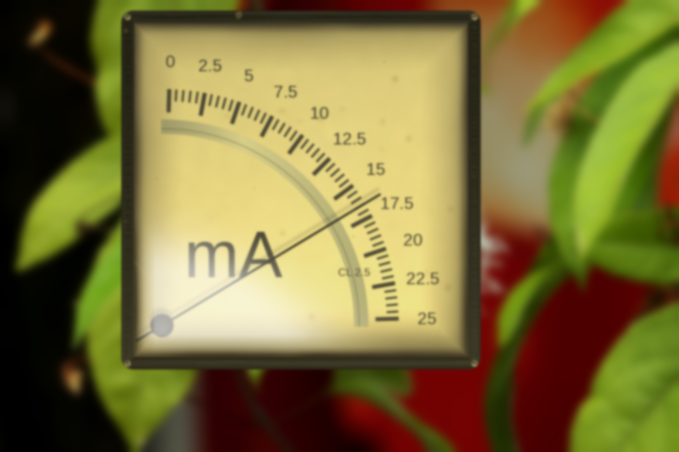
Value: 16.5; mA
